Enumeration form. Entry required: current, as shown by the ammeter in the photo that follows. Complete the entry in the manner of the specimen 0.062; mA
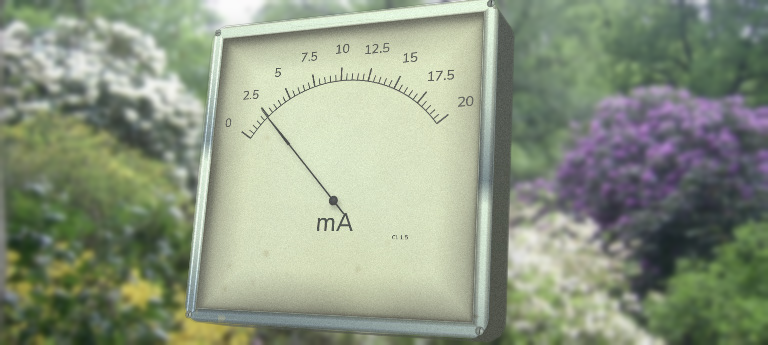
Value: 2.5; mA
